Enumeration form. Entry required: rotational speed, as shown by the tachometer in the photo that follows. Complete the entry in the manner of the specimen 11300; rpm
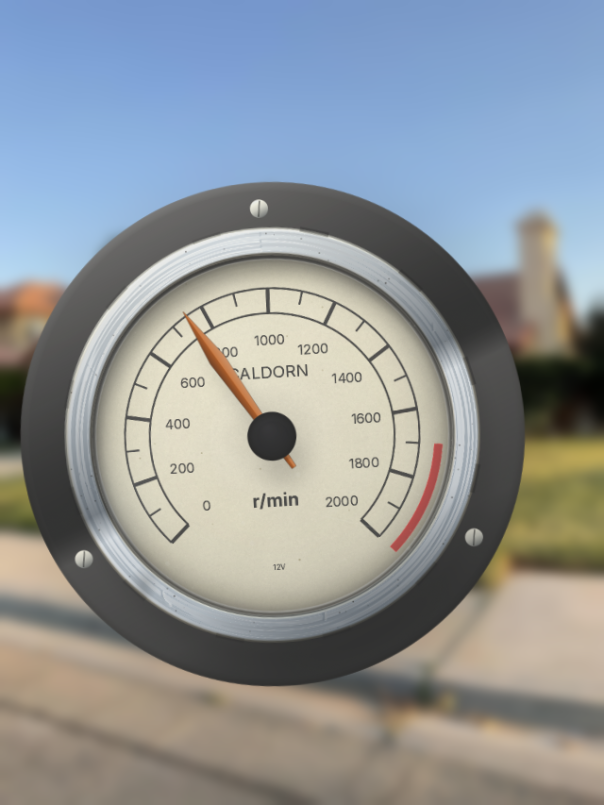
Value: 750; rpm
